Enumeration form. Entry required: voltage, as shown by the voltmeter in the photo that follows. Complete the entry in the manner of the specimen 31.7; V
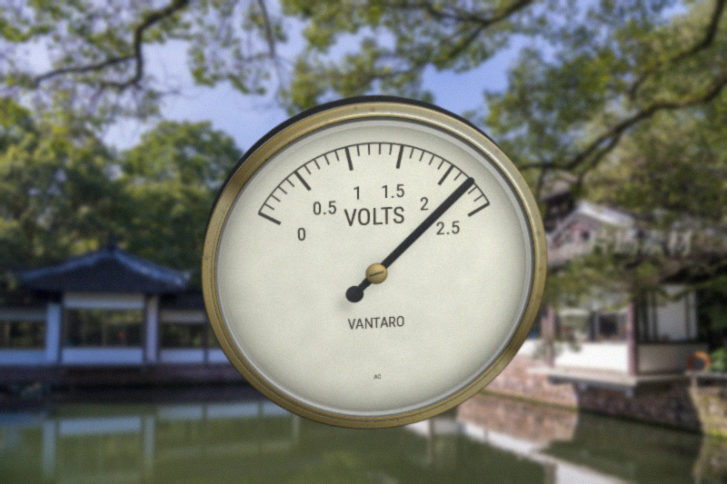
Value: 2.2; V
